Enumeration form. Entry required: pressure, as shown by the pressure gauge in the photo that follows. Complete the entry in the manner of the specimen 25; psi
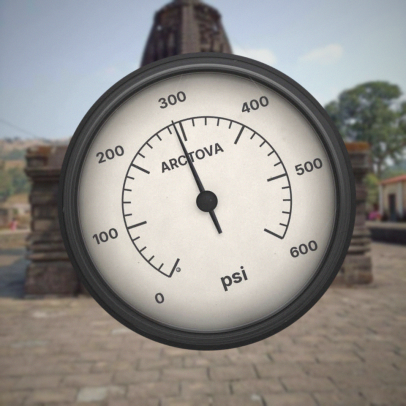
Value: 290; psi
